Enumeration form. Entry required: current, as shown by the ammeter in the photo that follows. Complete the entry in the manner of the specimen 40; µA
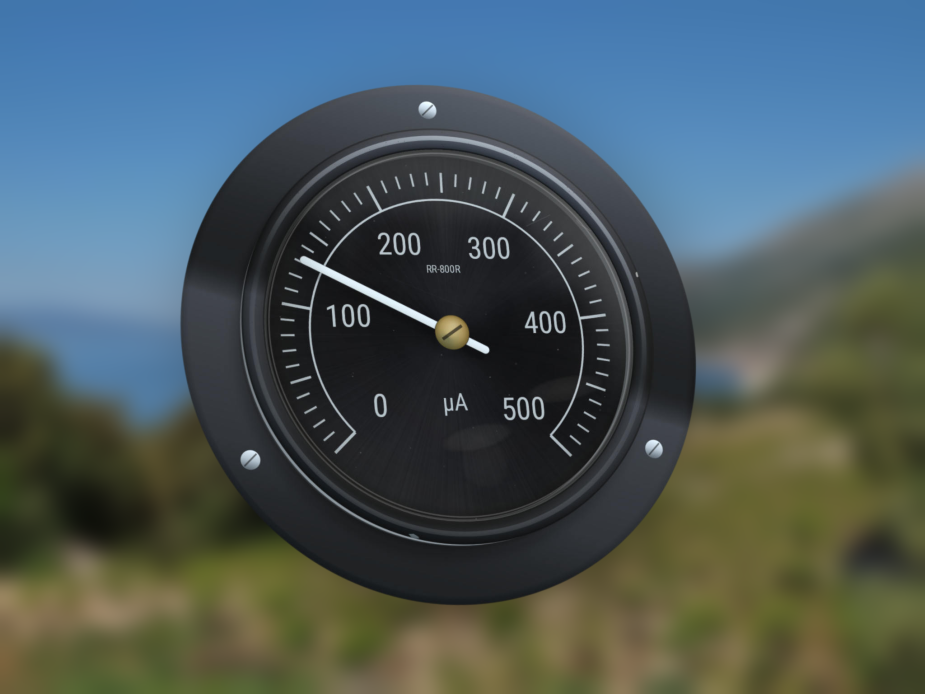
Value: 130; µA
